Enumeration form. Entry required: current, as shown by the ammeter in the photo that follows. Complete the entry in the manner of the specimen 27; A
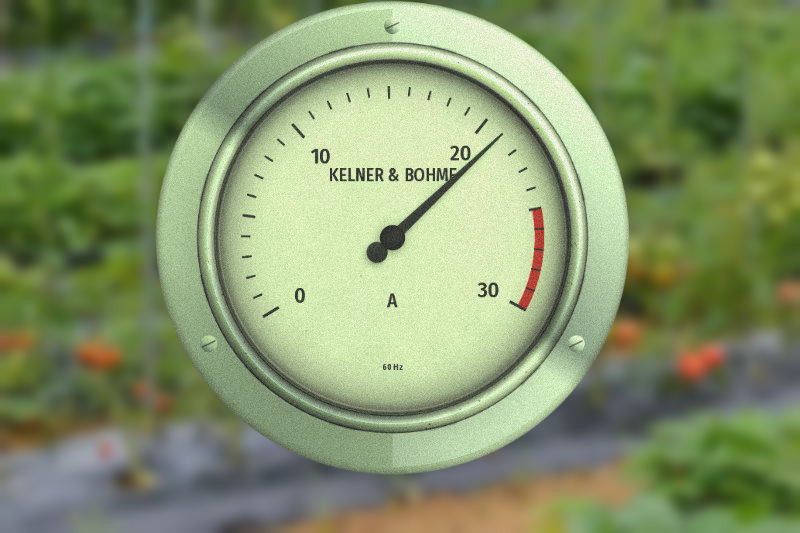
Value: 21; A
